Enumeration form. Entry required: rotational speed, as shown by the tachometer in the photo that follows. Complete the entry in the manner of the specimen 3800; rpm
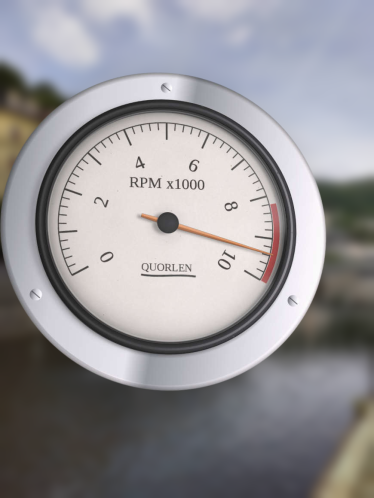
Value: 9400; rpm
